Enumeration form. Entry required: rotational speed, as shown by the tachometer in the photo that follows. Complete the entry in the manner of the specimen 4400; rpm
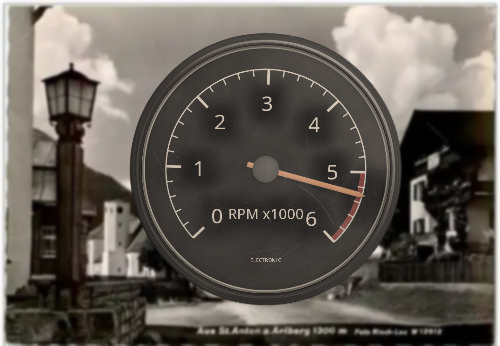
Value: 5300; rpm
